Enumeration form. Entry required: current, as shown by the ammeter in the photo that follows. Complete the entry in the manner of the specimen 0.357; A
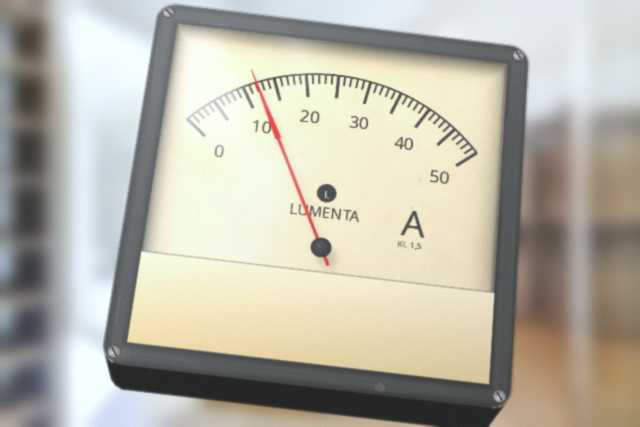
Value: 12; A
